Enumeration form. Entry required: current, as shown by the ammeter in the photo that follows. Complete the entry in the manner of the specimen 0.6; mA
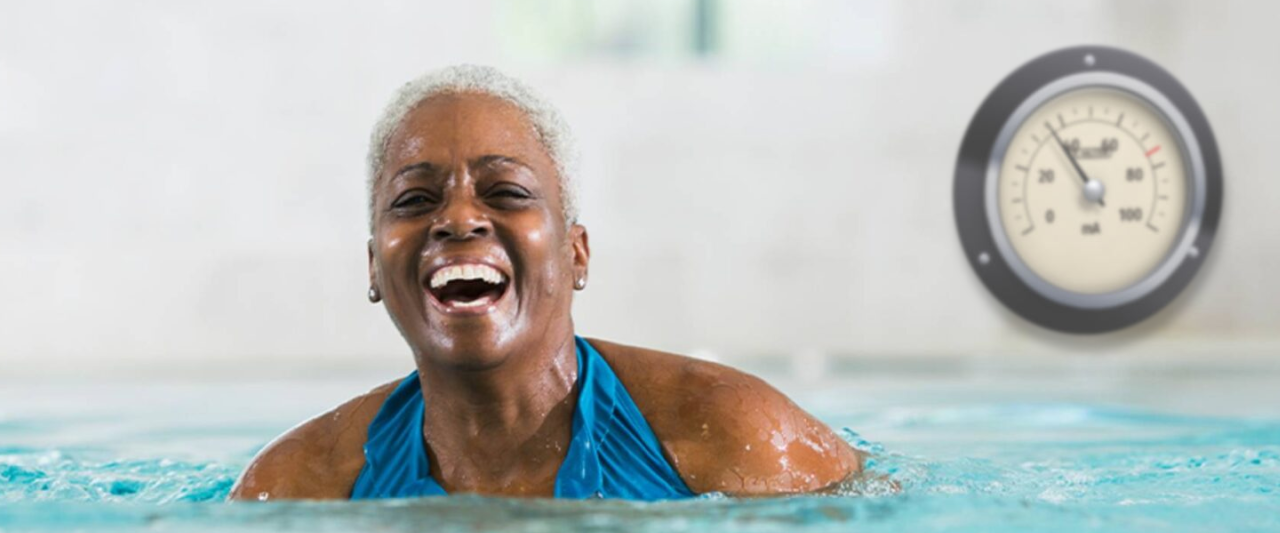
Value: 35; mA
